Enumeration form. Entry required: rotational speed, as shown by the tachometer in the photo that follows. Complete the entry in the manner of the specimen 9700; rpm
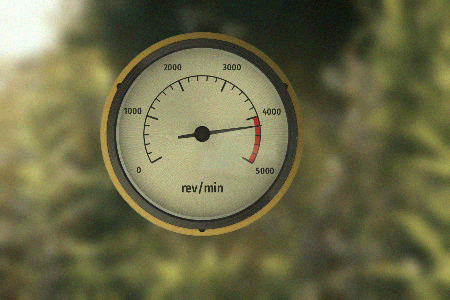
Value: 4200; rpm
